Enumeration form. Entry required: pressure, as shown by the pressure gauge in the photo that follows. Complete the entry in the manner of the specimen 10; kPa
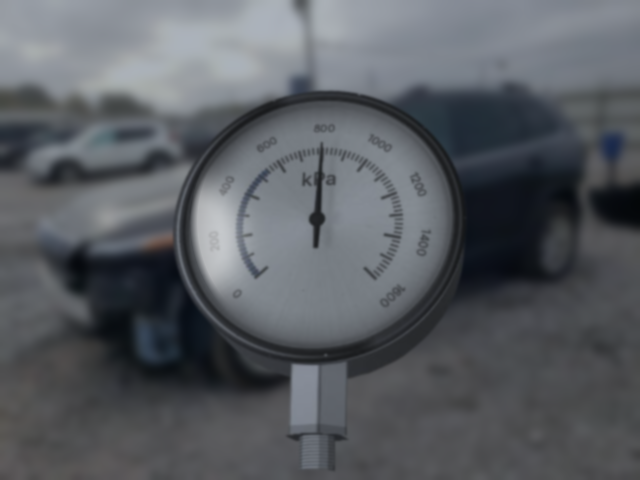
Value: 800; kPa
